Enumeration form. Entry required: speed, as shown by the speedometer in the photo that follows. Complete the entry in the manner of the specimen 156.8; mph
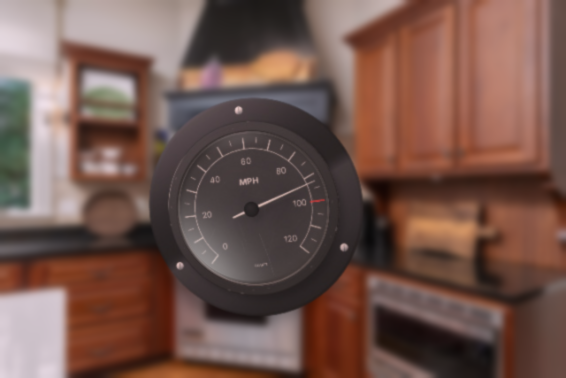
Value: 92.5; mph
